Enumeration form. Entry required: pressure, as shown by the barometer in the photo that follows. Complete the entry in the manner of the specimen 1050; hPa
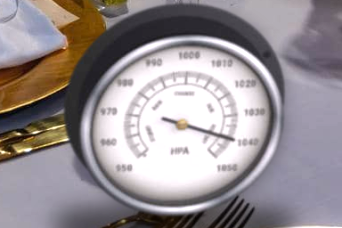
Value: 1040; hPa
